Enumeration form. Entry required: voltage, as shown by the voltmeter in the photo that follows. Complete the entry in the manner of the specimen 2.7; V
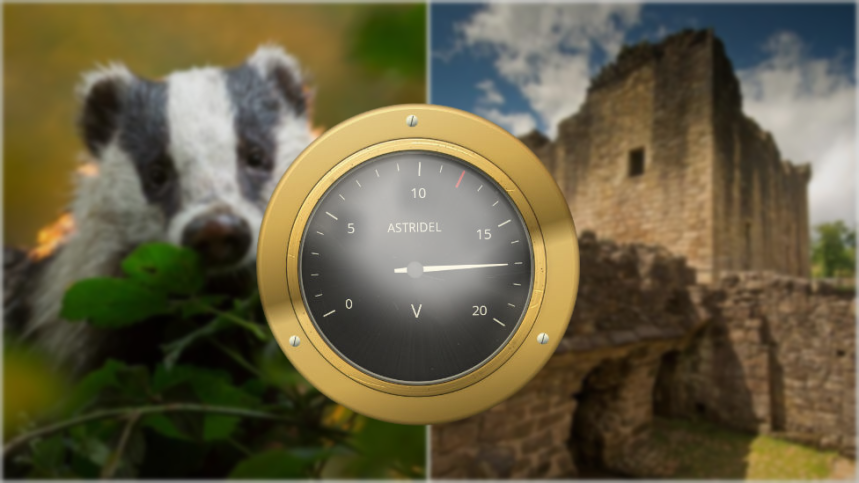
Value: 17; V
